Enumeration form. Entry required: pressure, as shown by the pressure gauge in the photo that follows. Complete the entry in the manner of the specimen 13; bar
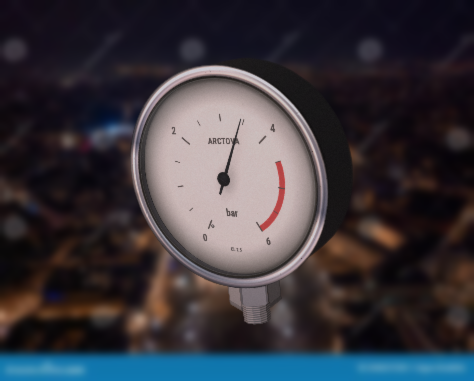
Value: 3.5; bar
